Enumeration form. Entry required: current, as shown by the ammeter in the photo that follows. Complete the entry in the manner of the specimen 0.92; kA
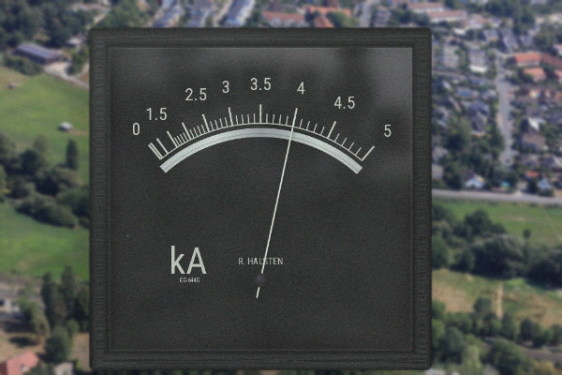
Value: 4; kA
